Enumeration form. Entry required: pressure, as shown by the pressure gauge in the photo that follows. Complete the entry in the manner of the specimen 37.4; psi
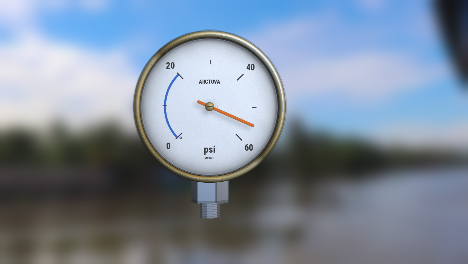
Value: 55; psi
